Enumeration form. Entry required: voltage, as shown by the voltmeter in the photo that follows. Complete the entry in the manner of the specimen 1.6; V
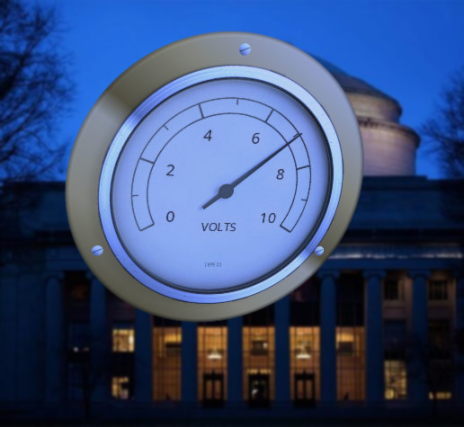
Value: 7; V
